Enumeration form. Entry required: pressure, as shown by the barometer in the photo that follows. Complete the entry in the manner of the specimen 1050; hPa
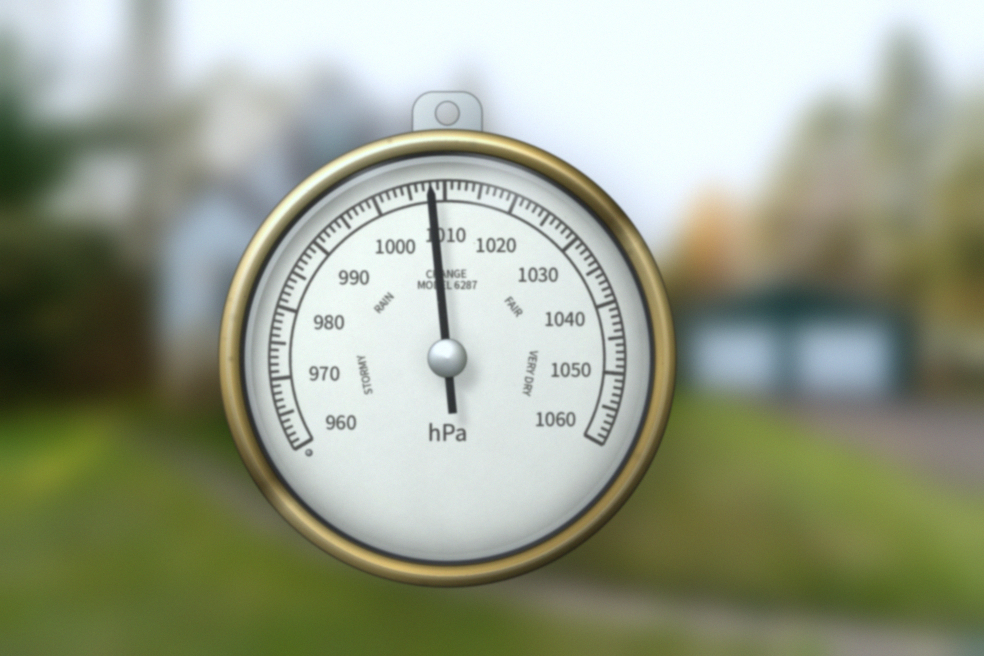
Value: 1008; hPa
